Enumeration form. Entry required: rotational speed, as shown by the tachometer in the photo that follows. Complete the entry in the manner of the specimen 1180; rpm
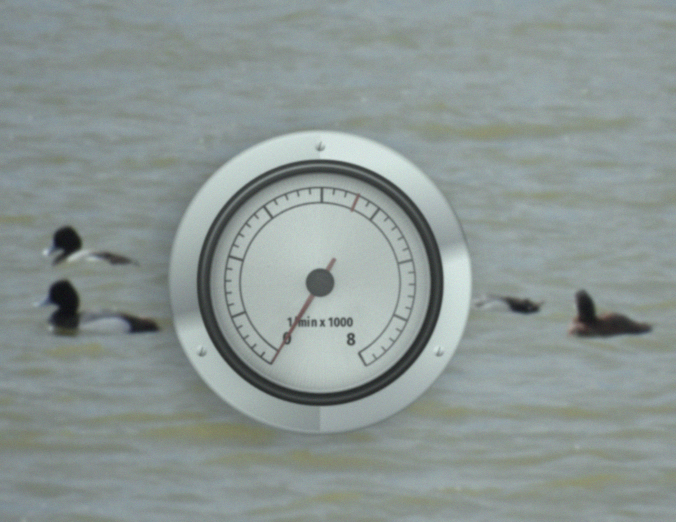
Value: 0; rpm
